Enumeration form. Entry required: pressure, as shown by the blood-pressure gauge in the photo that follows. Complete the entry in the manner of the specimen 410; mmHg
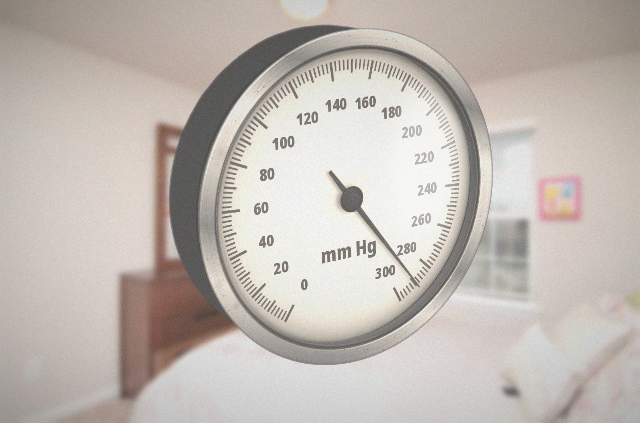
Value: 290; mmHg
